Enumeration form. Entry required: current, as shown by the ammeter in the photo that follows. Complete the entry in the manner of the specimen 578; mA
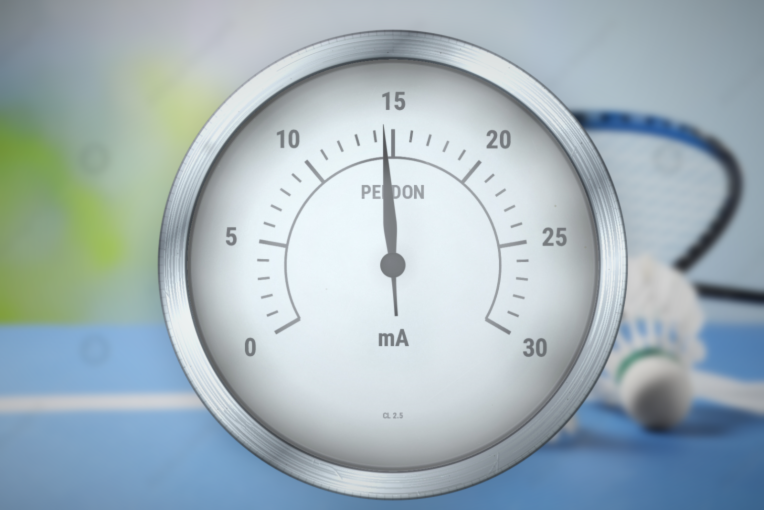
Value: 14.5; mA
